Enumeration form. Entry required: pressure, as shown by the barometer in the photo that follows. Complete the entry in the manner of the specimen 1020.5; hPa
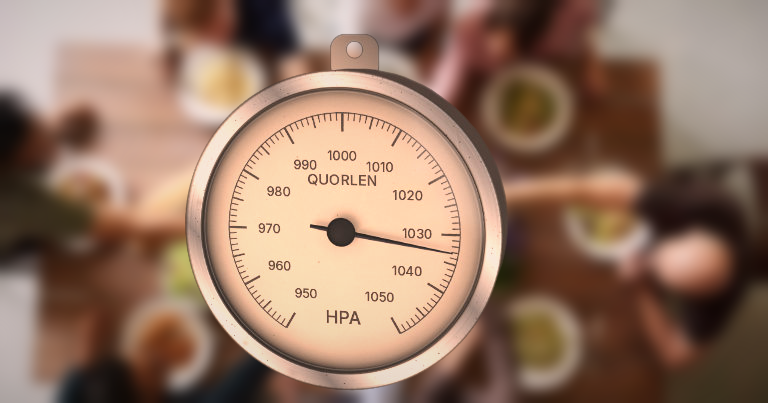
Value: 1033; hPa
